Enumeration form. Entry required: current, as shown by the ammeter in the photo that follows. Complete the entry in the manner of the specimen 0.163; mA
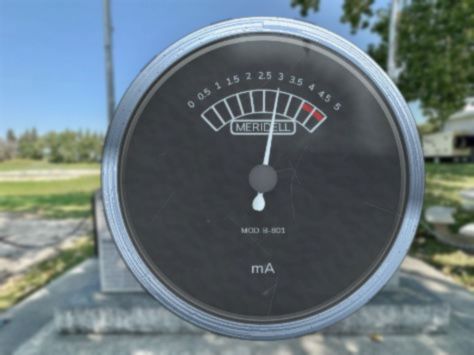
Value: 3; mA
